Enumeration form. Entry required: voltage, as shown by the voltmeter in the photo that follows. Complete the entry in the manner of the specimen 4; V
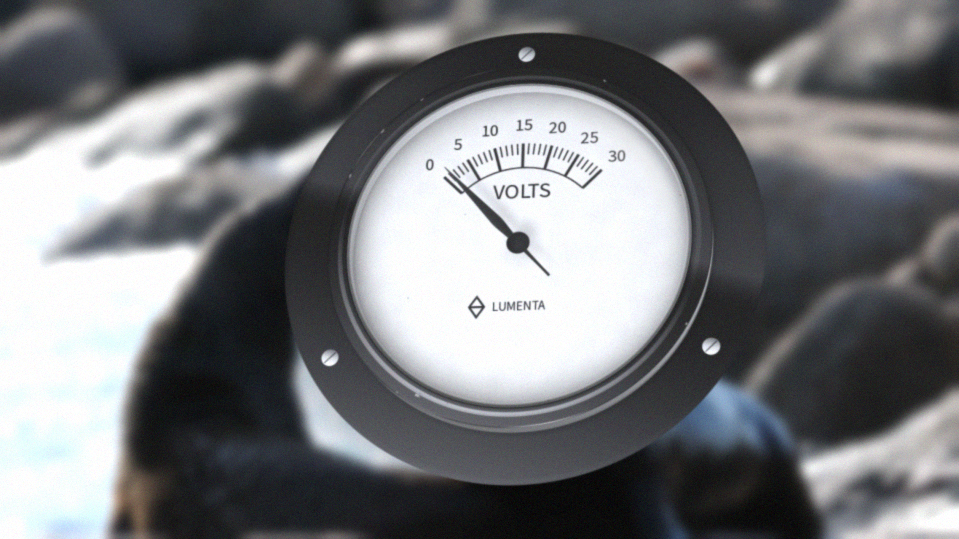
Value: 1; V
